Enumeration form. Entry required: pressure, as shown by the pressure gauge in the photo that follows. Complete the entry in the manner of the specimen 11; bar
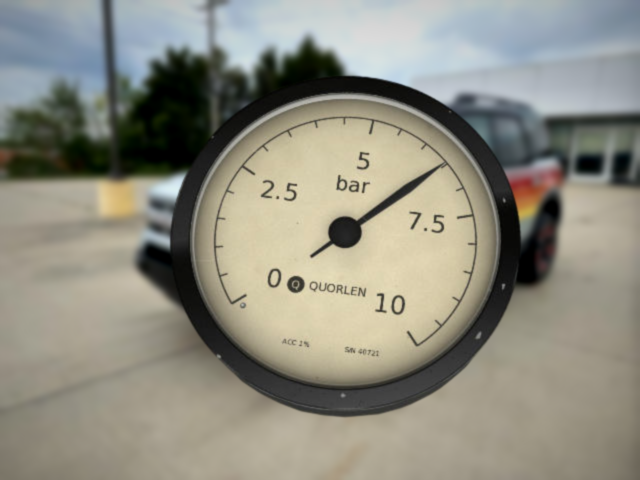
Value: 6.5; bar
